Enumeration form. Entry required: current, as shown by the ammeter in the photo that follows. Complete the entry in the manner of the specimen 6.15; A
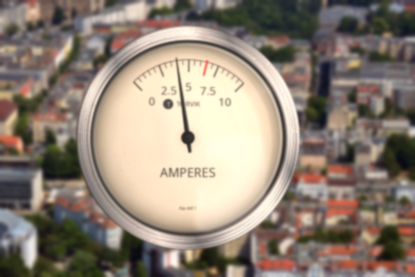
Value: 4; A
